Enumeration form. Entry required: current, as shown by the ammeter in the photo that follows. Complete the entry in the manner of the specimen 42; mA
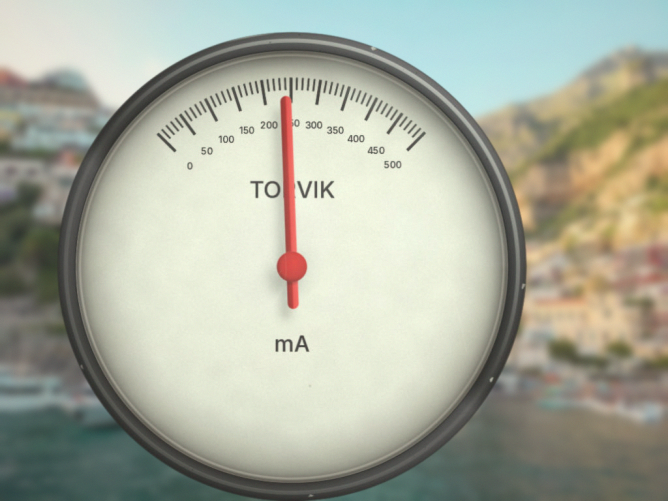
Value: 240; mA
